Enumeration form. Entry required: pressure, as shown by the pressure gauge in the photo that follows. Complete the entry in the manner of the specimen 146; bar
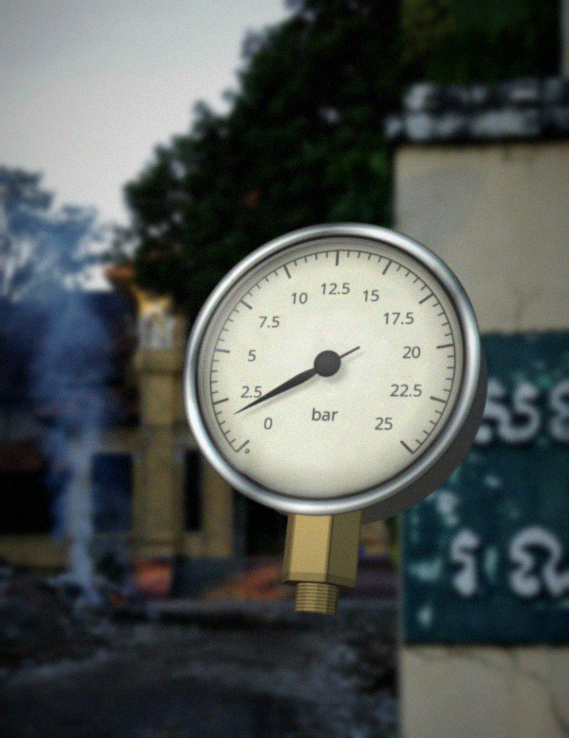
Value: 1.5; bar
